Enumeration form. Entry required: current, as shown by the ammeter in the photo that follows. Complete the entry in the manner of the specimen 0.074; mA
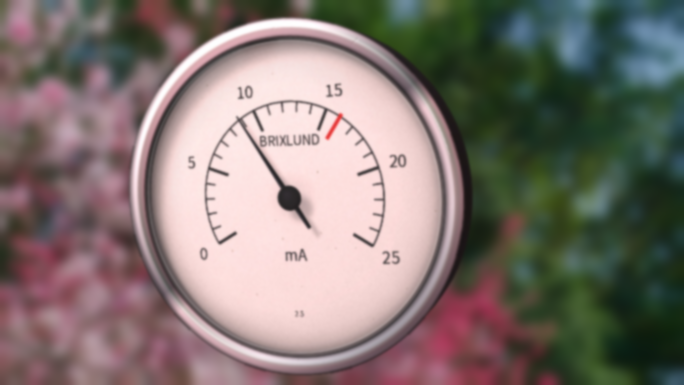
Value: 9; mA
